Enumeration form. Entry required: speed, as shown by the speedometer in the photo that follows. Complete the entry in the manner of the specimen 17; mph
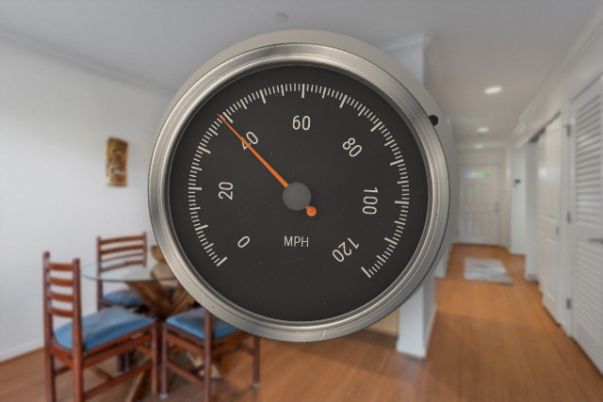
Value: 39; mph
